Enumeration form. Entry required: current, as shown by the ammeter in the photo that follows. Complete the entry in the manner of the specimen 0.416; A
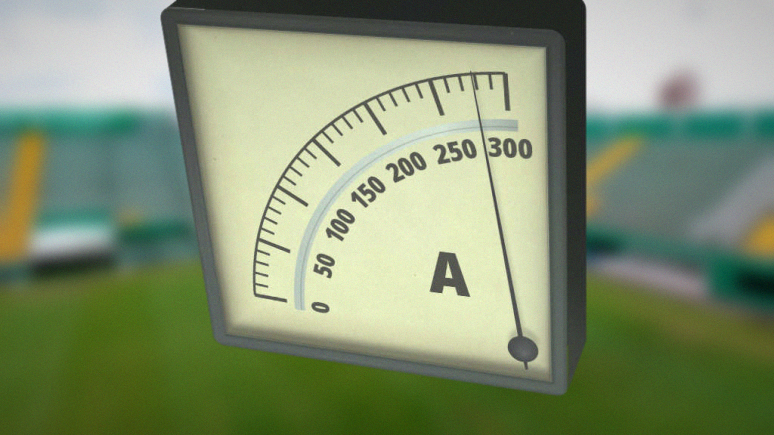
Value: 280; A
